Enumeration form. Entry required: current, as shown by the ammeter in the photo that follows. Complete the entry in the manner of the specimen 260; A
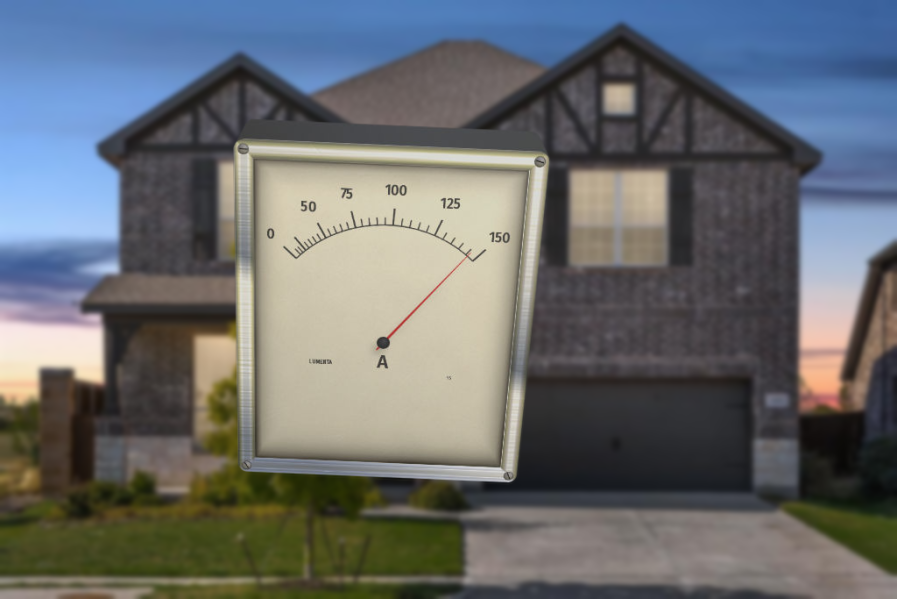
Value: 145; A
